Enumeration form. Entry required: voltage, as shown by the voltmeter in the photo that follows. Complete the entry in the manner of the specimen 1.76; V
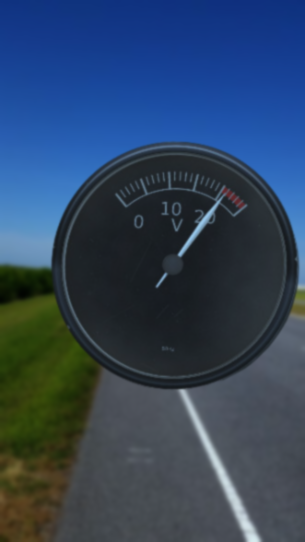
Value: 21; V
